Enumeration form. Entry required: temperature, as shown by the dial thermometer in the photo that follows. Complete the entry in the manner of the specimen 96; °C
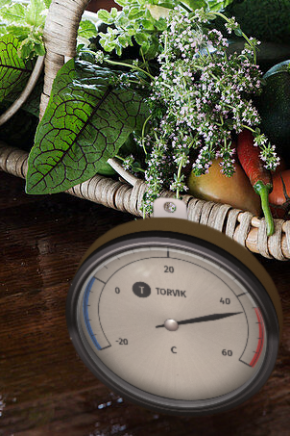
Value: 44; °C
